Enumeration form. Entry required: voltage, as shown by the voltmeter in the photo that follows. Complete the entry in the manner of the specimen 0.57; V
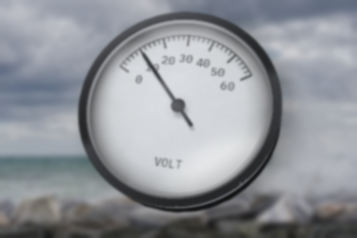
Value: 10; V
